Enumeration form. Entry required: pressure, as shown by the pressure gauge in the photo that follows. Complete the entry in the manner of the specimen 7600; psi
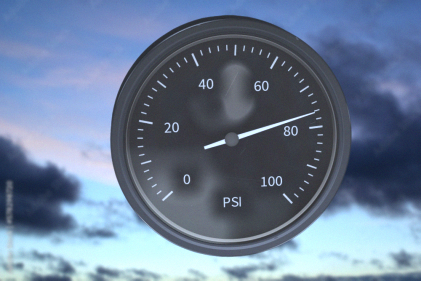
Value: 76; psi
